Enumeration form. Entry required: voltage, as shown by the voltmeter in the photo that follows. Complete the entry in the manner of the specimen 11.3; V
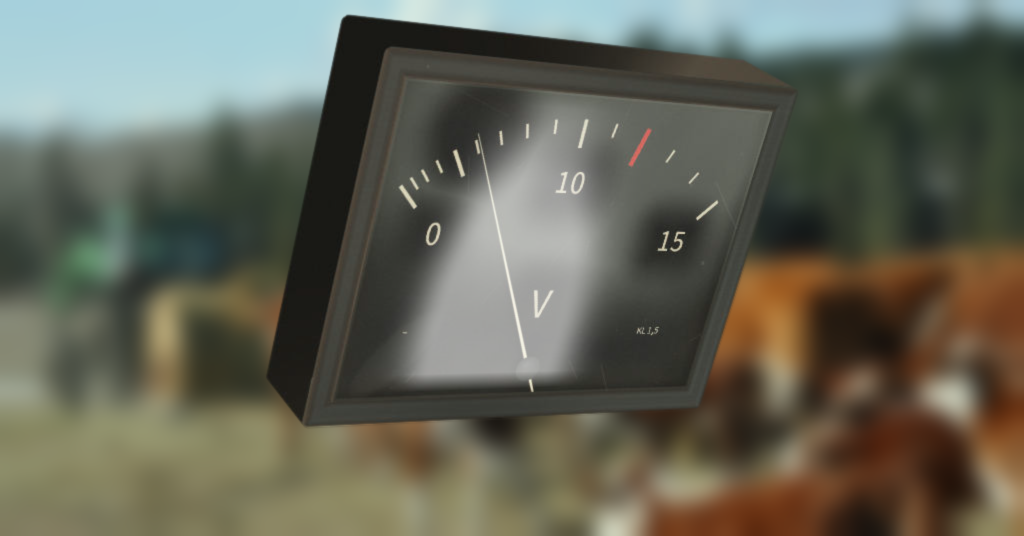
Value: 6; V
